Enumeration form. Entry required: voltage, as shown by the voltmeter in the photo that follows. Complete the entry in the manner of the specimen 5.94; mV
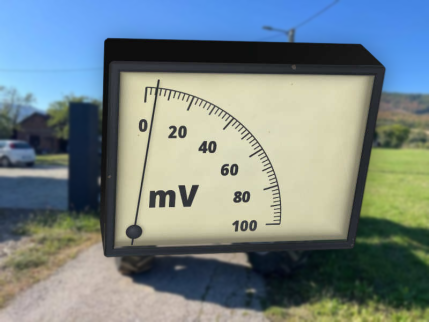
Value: 4; mV
